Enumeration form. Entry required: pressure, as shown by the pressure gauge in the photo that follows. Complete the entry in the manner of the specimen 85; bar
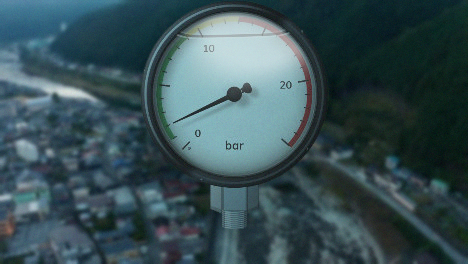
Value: 2; bar
